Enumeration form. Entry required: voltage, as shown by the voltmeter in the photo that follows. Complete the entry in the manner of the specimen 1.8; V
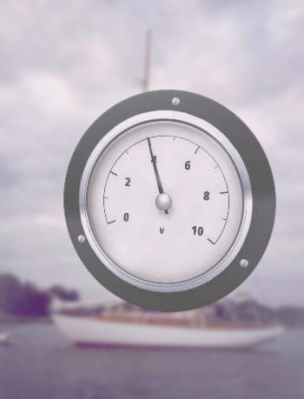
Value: 4; V
